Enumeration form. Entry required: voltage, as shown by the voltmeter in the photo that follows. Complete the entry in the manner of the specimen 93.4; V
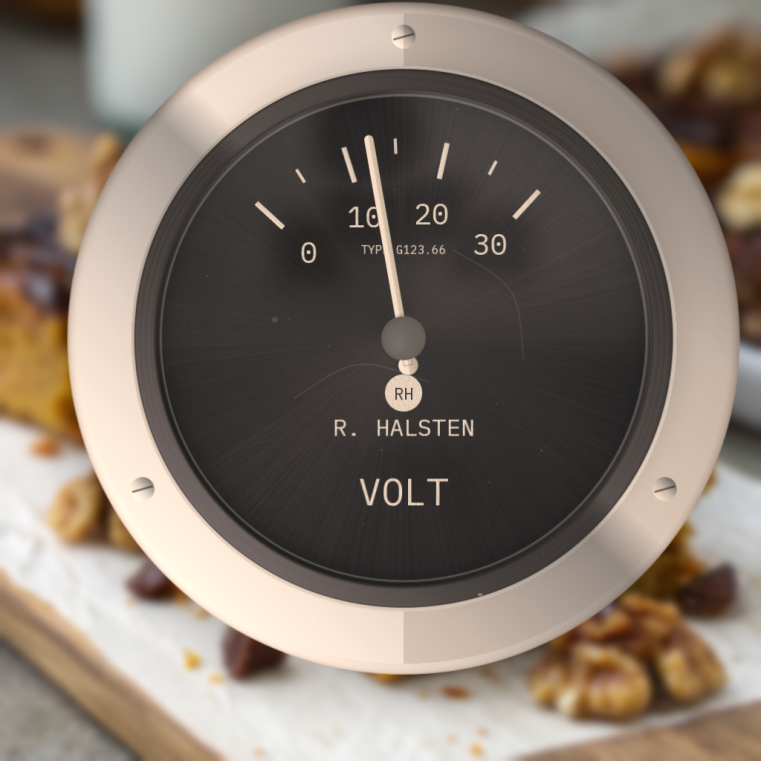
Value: 12.5; V
